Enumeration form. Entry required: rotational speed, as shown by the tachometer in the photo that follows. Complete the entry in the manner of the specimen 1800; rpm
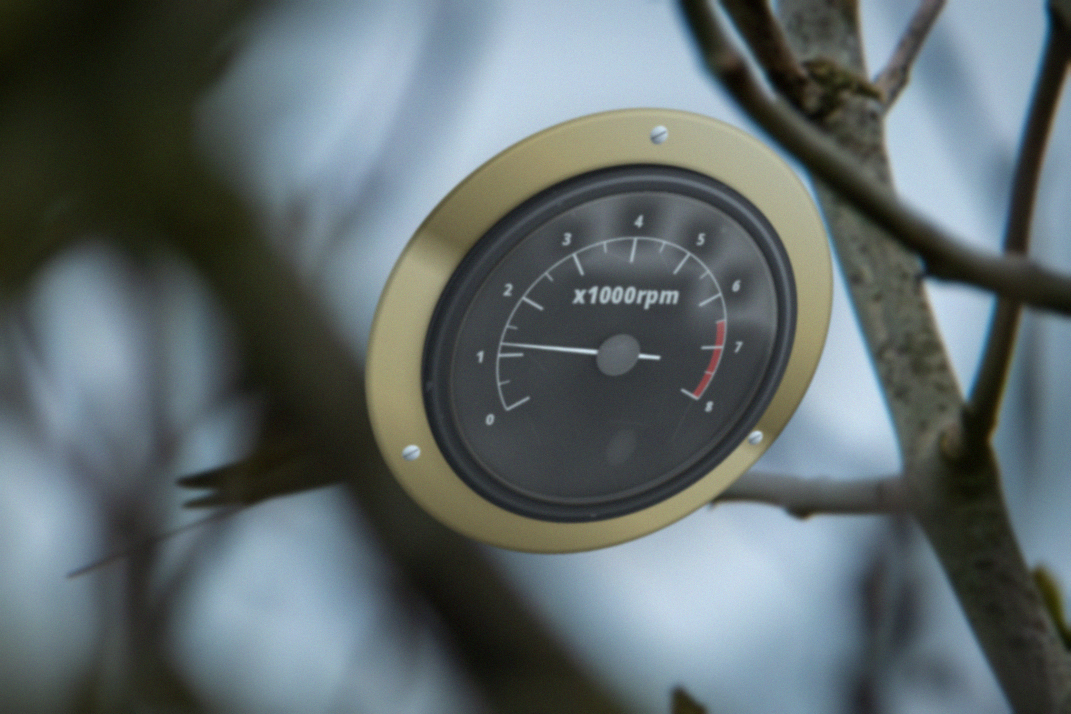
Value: 1250; rpm
